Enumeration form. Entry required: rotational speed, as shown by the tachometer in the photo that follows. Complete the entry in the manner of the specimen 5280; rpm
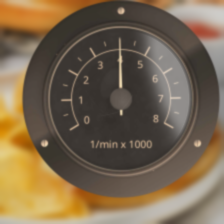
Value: 4000; rpm
